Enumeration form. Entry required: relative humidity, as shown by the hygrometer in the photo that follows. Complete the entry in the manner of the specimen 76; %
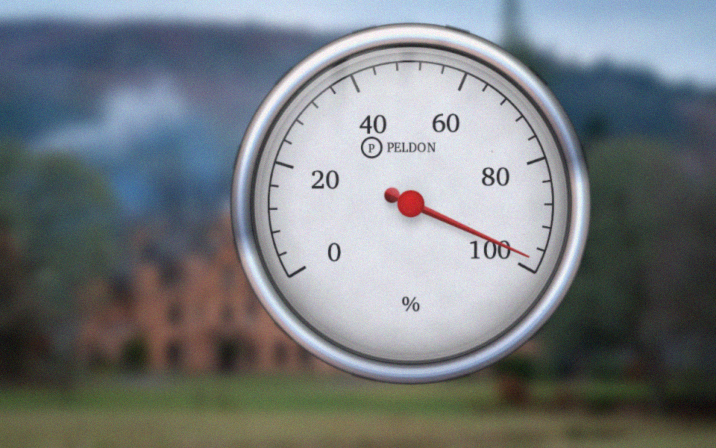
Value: 98; %
